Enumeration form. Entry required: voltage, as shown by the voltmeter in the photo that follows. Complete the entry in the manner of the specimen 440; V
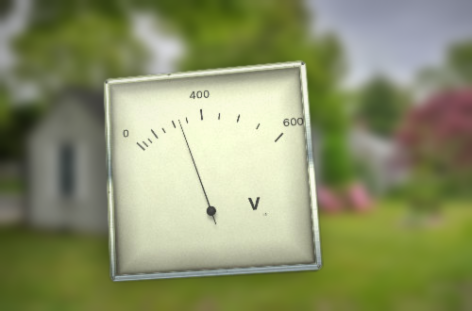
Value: 325; V
